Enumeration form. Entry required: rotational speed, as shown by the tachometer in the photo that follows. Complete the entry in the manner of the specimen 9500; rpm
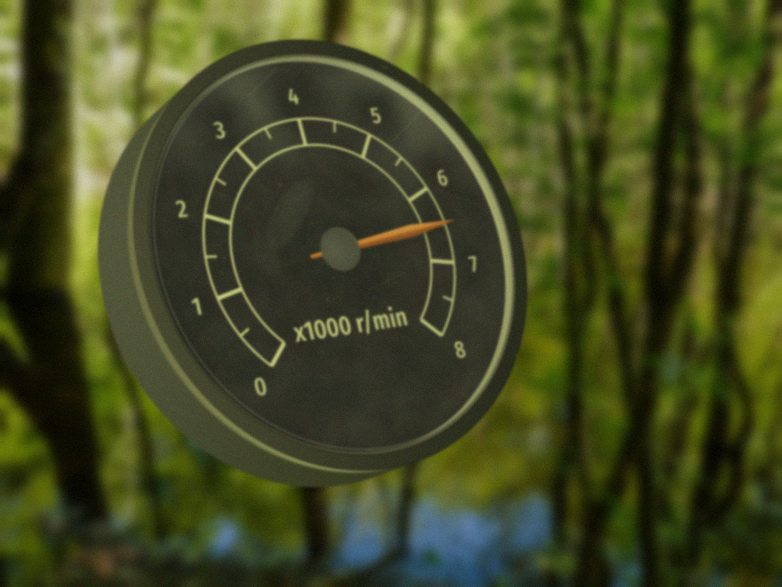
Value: 6500; rpm
